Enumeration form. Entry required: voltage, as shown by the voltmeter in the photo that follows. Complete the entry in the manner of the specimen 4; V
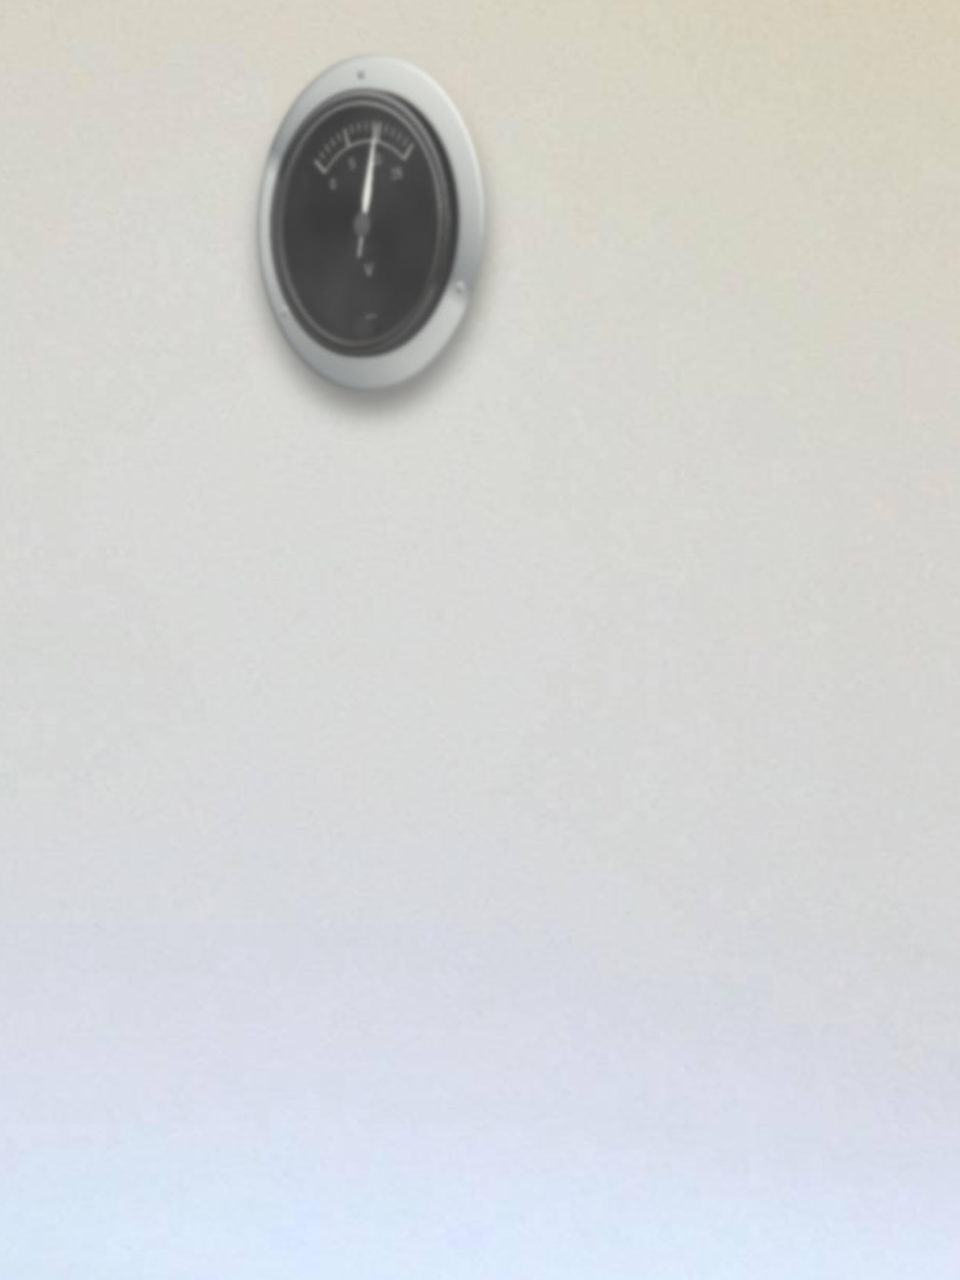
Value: 10; V
